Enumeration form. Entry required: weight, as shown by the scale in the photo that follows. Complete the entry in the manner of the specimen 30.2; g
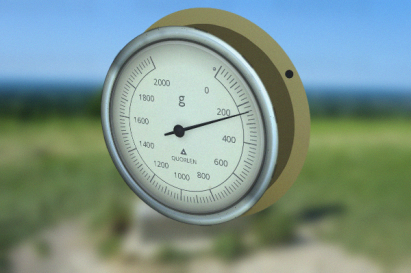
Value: 240; g
